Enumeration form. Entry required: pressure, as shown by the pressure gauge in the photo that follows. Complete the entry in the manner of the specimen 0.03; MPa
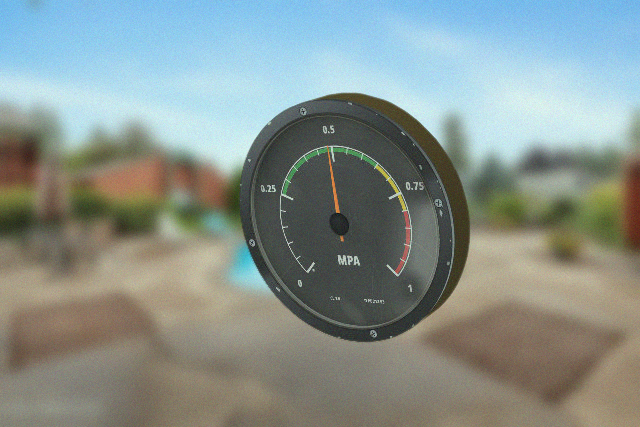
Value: 0.5; MPa
